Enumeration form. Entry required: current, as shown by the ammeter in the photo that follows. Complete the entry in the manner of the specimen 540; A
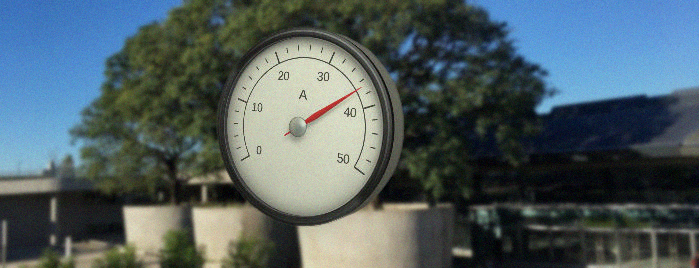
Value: 37; A
